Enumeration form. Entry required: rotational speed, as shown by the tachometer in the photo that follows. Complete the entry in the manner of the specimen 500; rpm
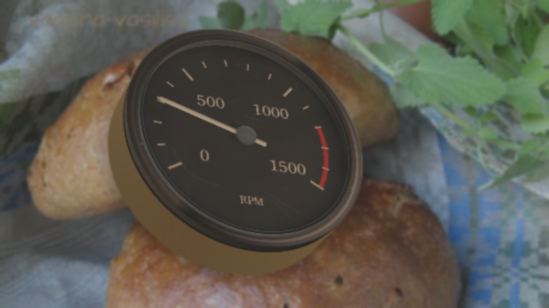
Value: 300; rpm
